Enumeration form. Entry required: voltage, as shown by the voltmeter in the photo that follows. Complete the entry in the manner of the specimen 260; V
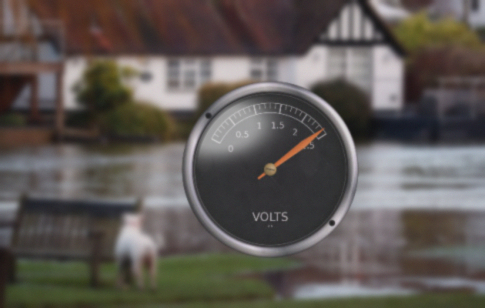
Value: 2.4; V
